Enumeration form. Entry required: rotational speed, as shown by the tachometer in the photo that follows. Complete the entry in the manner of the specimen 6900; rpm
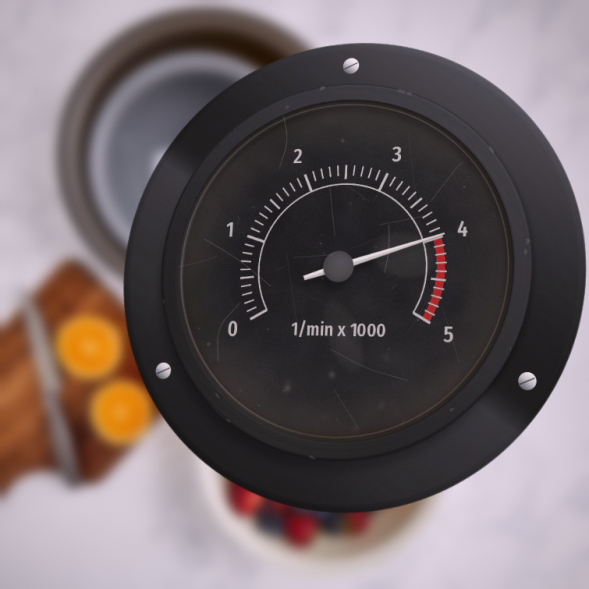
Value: 4000; rpm
